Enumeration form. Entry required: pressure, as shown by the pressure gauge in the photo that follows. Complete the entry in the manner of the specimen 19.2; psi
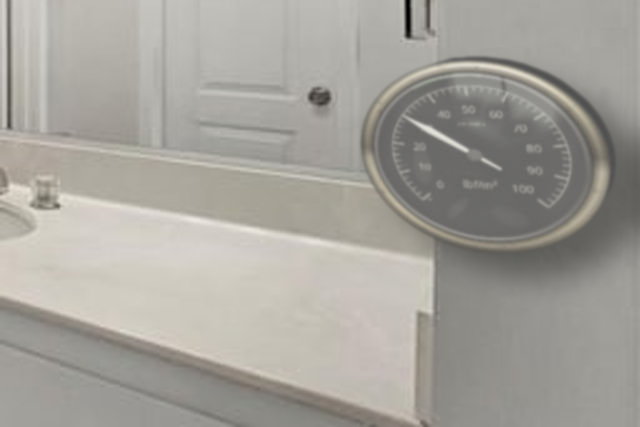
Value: 30; psi
